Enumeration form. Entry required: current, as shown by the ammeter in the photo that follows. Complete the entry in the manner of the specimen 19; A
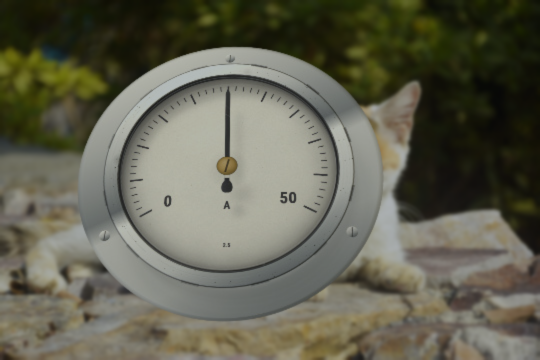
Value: 25; A
